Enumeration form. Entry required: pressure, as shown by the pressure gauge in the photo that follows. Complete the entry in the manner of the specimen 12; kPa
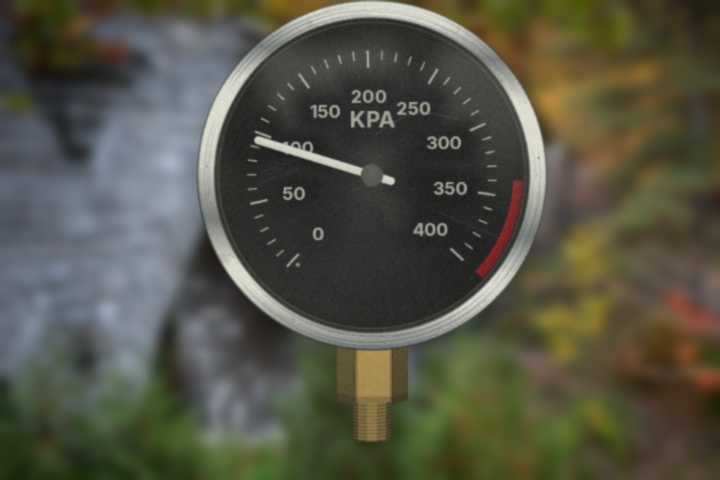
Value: 95; kPa
